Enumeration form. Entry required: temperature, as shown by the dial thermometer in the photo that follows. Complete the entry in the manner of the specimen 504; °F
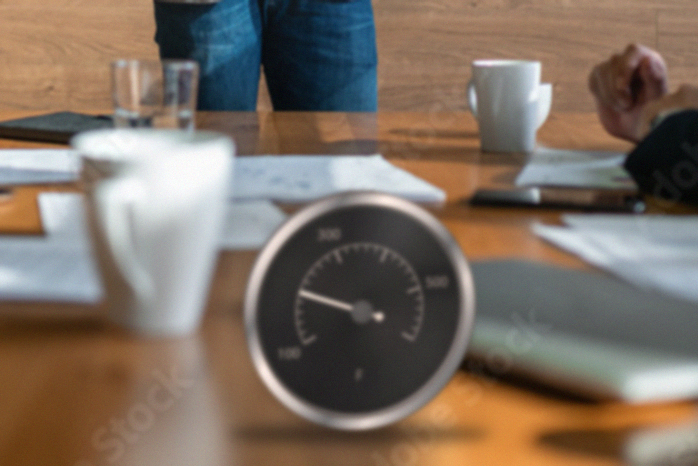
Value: 200; °F
